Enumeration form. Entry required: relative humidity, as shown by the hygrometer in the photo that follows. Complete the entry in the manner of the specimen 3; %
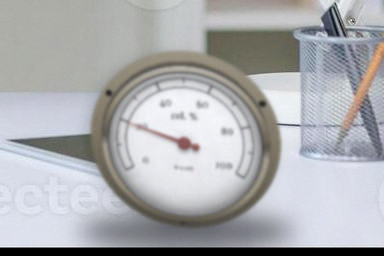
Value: 20; %
